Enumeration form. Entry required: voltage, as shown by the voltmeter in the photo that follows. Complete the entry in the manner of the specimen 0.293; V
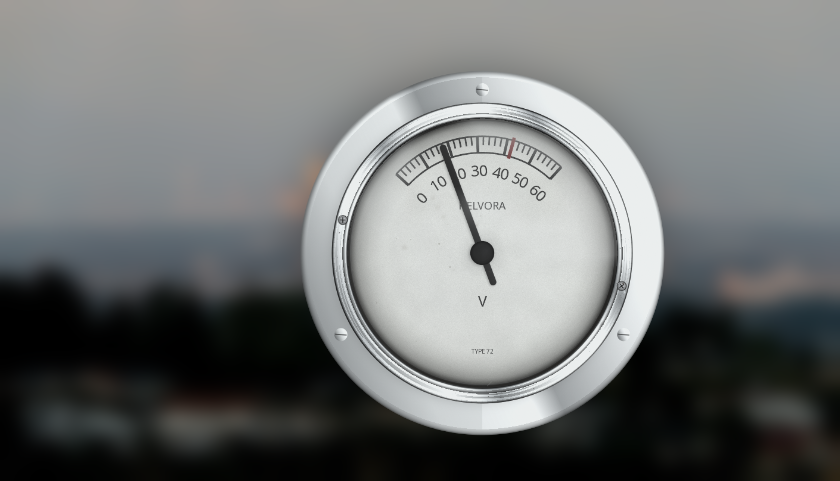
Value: 18; V
